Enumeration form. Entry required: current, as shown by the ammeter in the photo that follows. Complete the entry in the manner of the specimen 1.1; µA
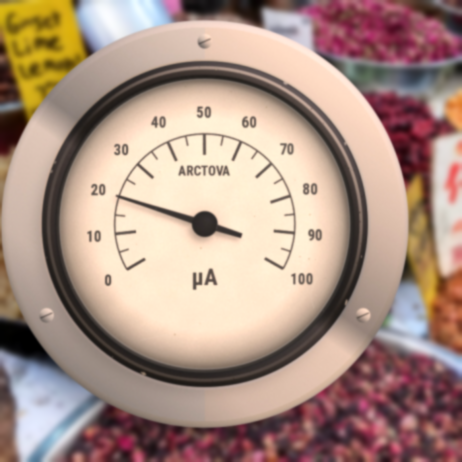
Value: 20; µA
